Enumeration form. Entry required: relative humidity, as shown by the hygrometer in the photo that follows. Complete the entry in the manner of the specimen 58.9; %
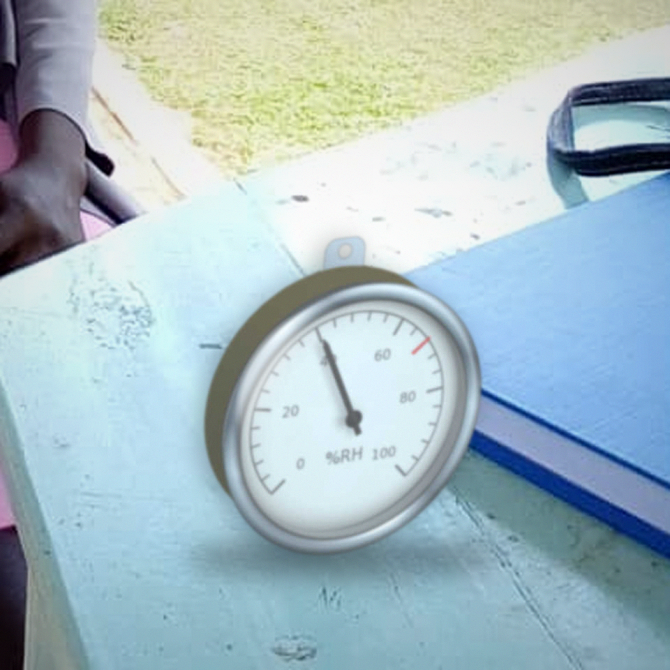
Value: 40; %
